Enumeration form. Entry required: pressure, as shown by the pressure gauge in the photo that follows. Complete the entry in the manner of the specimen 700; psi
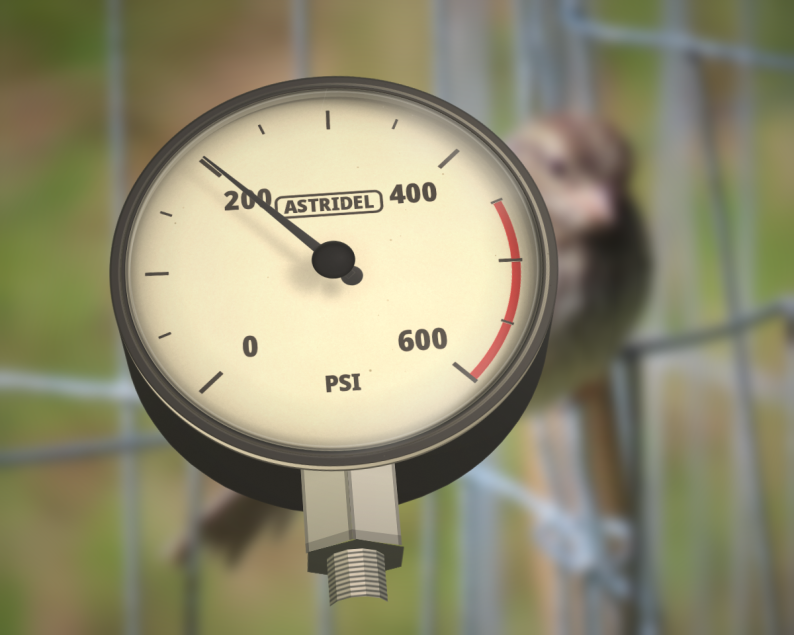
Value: 200; psi
